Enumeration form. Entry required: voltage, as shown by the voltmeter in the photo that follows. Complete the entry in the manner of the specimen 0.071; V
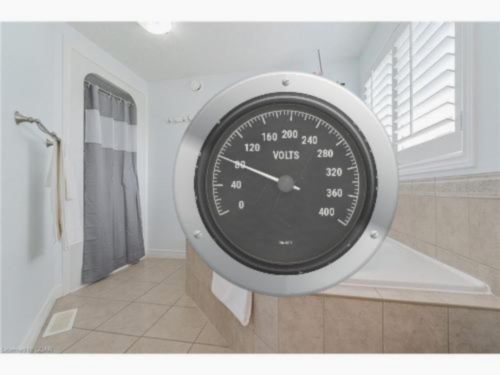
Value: 80; V
